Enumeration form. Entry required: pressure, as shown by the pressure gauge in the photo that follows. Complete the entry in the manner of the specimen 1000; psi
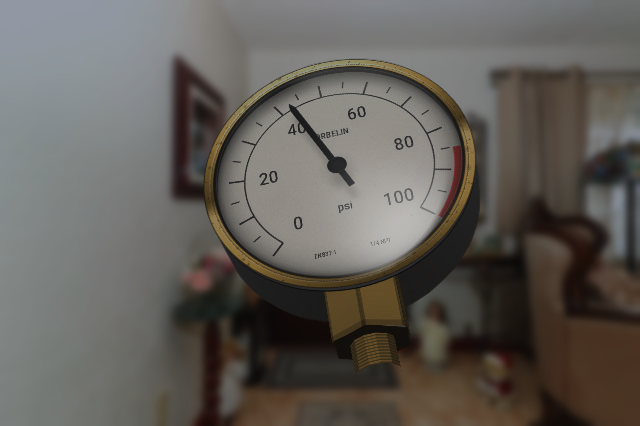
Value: 42.5; psi
